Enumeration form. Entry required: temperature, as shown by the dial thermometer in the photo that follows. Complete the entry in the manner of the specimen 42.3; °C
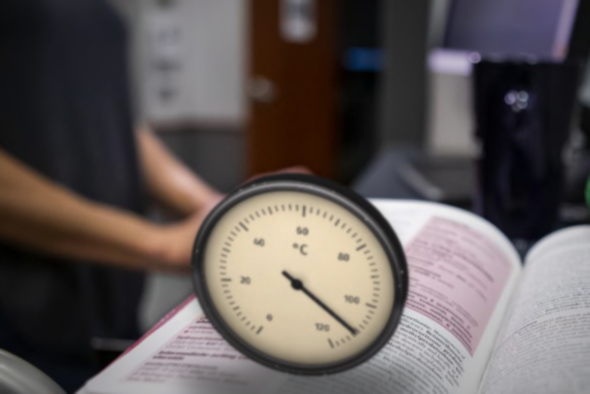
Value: 110; °C
